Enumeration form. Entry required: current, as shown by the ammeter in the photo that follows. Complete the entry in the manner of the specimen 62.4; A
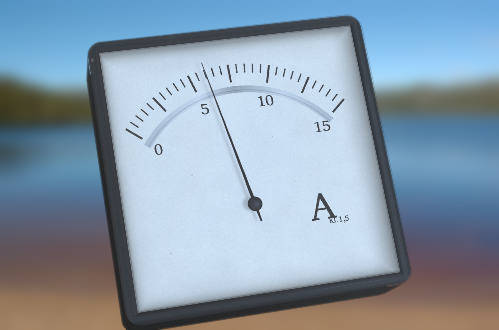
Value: 6; A
